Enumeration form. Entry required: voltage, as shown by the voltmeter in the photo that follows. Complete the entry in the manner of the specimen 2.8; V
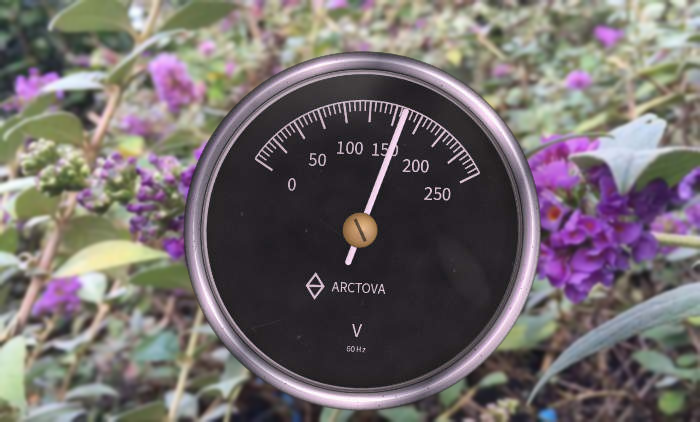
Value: 160; V
